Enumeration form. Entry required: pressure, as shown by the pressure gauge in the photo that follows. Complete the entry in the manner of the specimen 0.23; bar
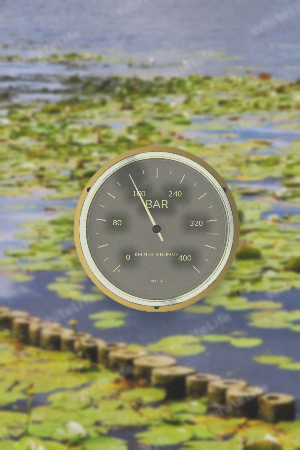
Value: 160; bar
